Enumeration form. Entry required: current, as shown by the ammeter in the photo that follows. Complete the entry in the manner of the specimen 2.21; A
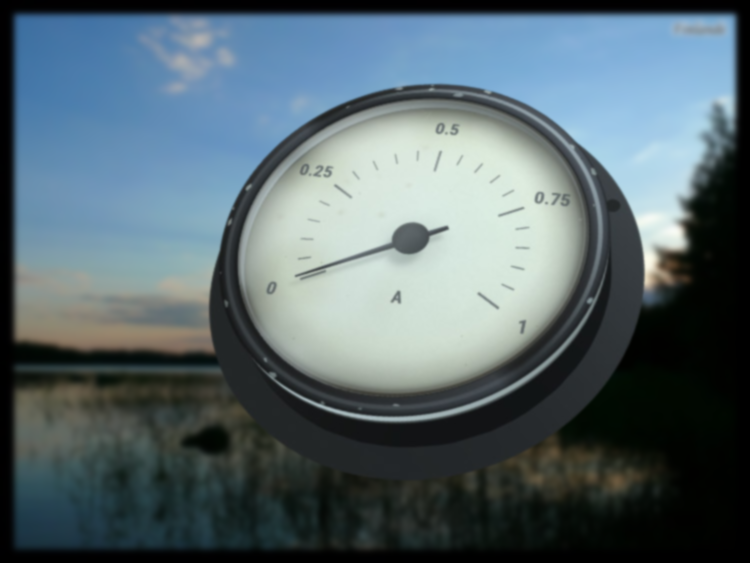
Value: 0; A
